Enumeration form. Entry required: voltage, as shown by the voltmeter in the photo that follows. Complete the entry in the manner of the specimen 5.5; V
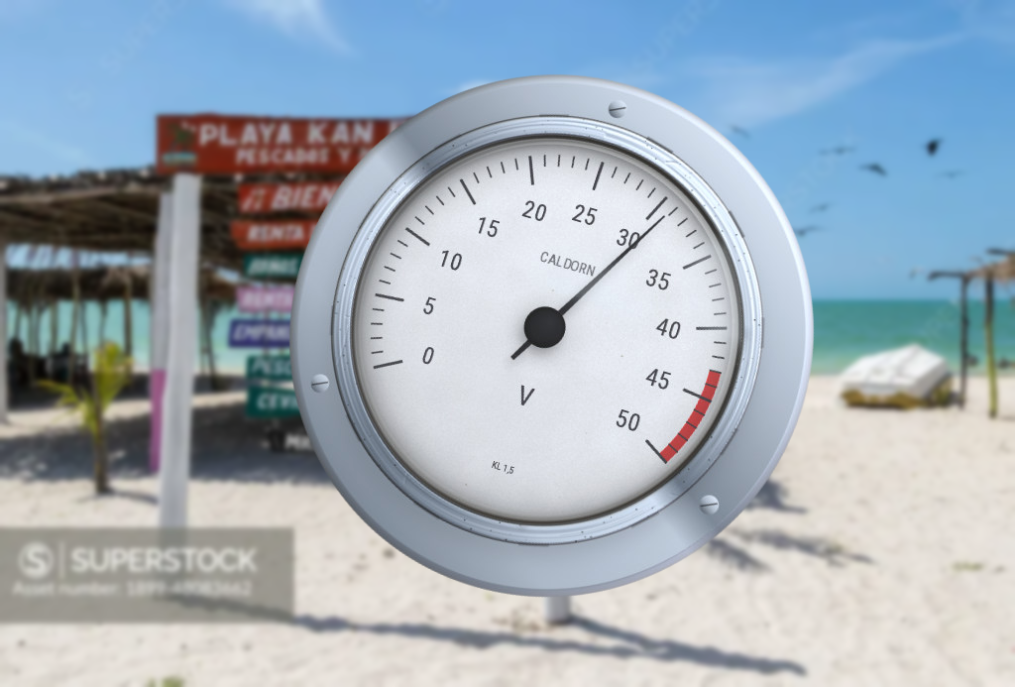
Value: 31; V
